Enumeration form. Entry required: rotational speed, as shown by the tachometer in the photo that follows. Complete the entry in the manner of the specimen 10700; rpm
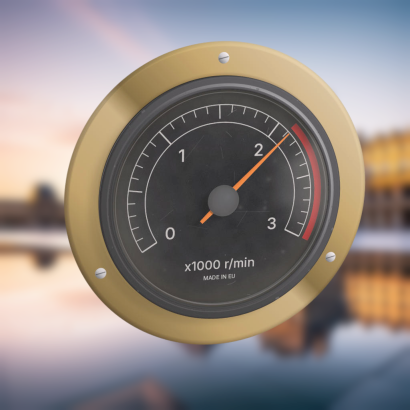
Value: 2100; rpm
